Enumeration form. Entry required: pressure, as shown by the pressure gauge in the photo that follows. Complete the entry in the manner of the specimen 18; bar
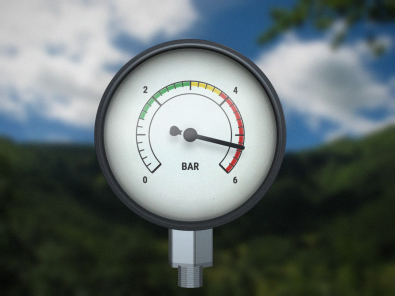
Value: 5.3; bar
